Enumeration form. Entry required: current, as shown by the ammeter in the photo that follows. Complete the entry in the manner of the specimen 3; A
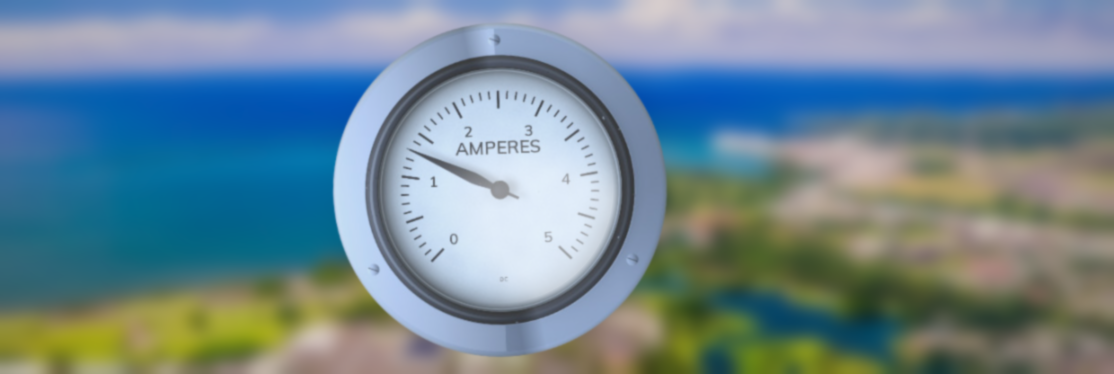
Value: 1.3; A
